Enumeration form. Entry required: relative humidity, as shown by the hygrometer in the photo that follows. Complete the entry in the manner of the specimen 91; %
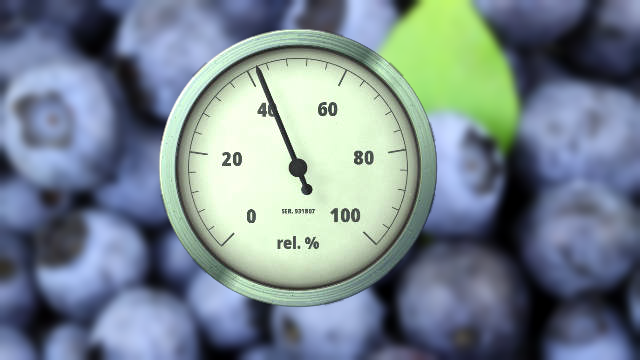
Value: 42; %
